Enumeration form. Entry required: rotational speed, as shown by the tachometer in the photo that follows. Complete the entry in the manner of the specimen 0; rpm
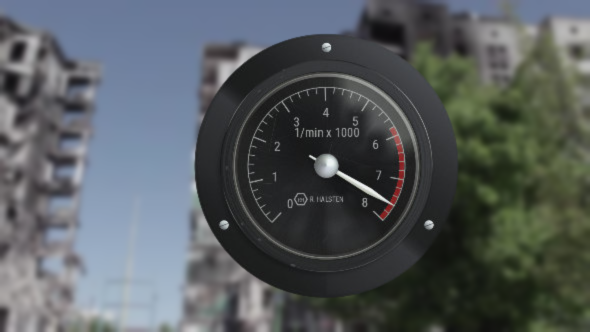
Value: 7600; rpm
